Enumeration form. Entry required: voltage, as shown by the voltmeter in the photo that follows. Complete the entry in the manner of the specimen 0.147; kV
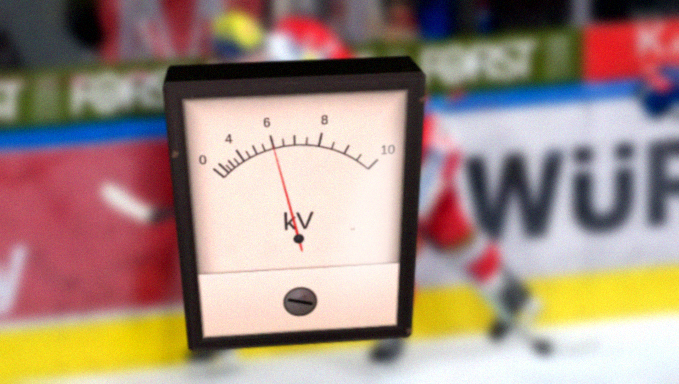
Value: 6; kV
